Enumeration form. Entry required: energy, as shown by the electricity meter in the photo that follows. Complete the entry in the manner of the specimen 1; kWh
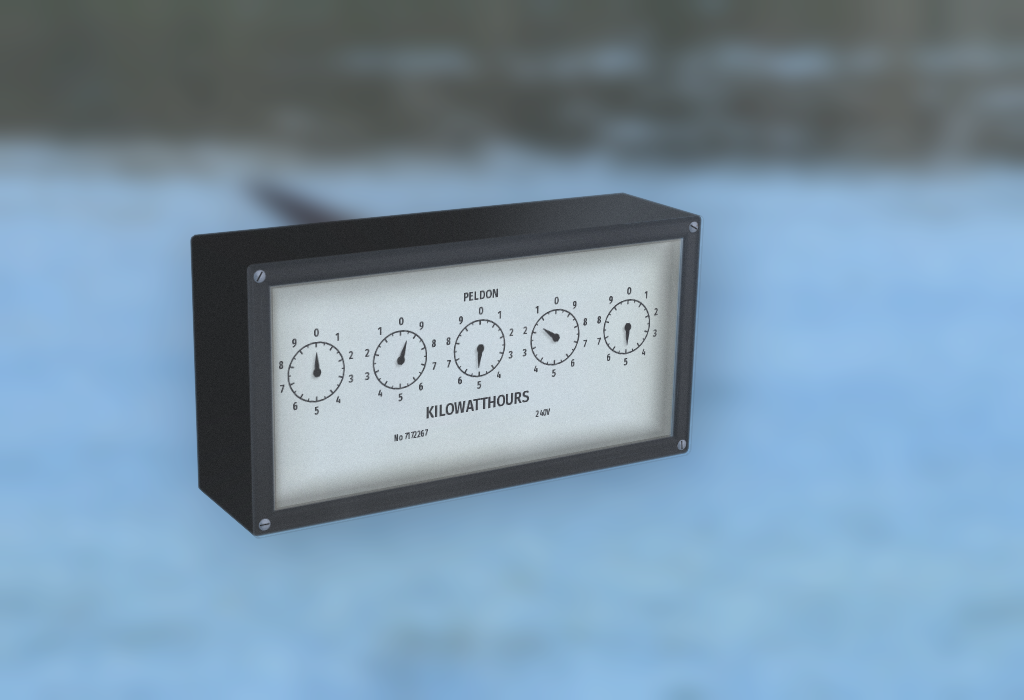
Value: 99515; kWh
